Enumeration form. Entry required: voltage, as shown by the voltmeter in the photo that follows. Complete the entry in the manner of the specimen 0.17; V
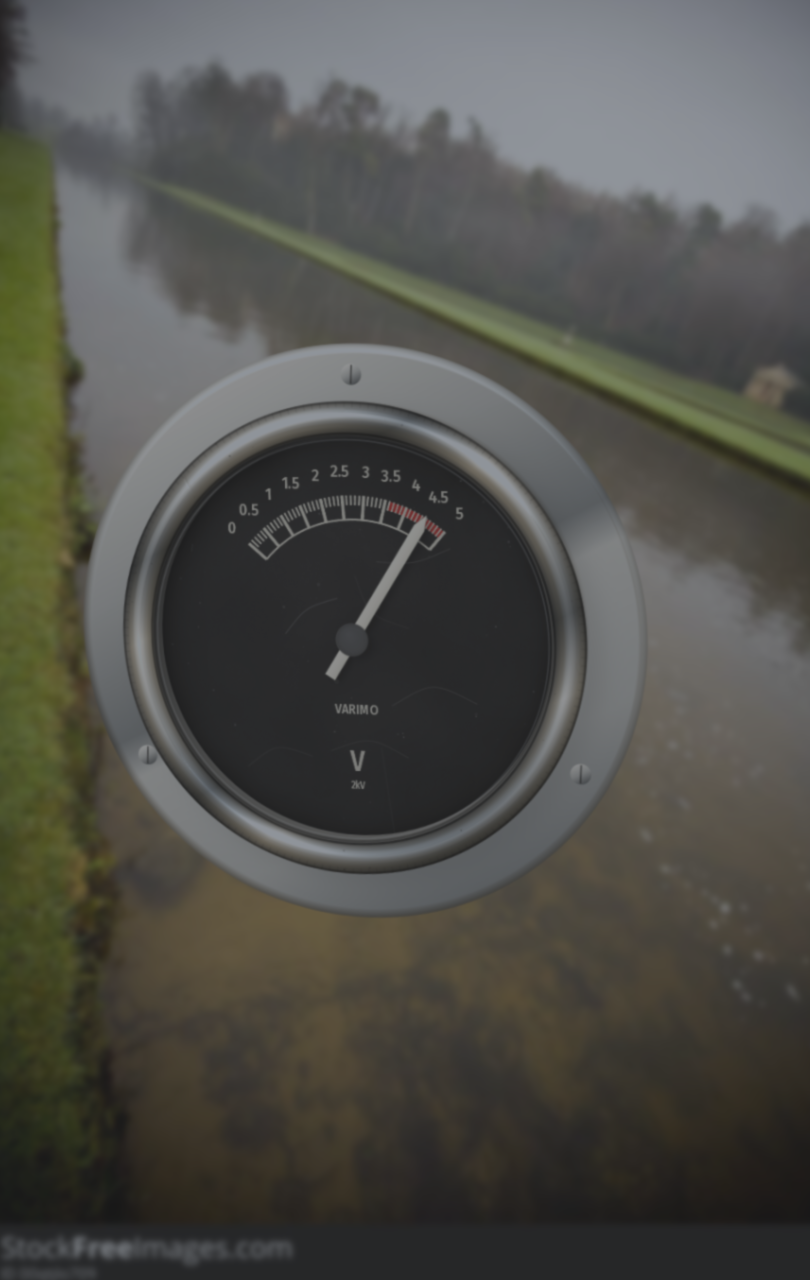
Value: 4.5; V
